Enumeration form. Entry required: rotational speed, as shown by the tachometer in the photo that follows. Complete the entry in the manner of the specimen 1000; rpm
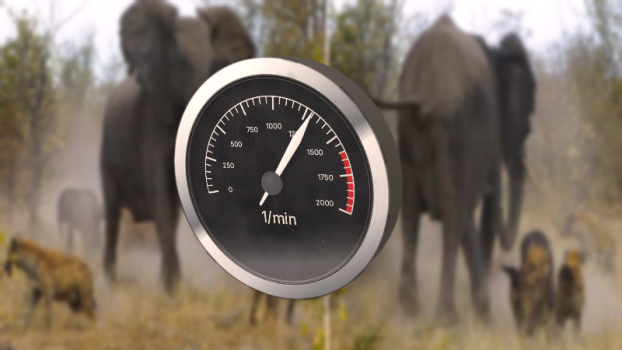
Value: 1300; rpm
